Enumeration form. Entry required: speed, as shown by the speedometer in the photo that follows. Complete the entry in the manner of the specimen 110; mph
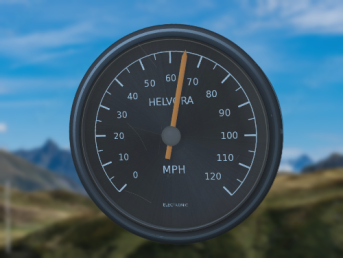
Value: 65; mph
